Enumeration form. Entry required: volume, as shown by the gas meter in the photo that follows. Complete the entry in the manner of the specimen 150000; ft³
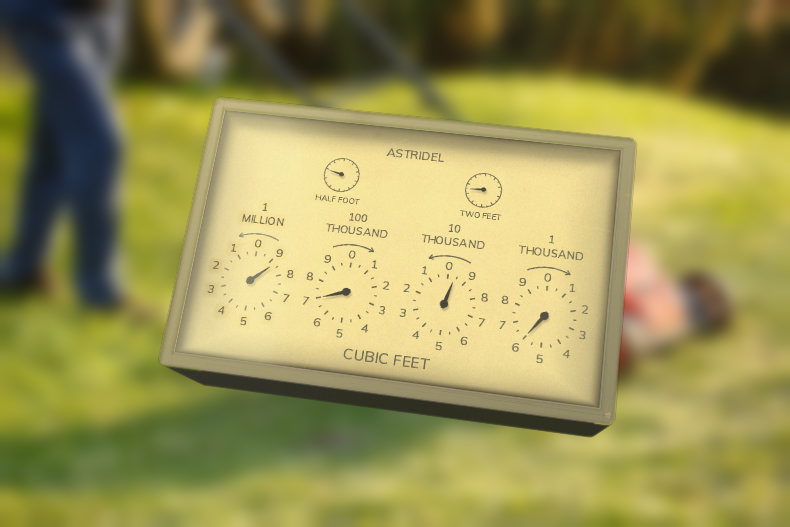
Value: 869600; ft³
